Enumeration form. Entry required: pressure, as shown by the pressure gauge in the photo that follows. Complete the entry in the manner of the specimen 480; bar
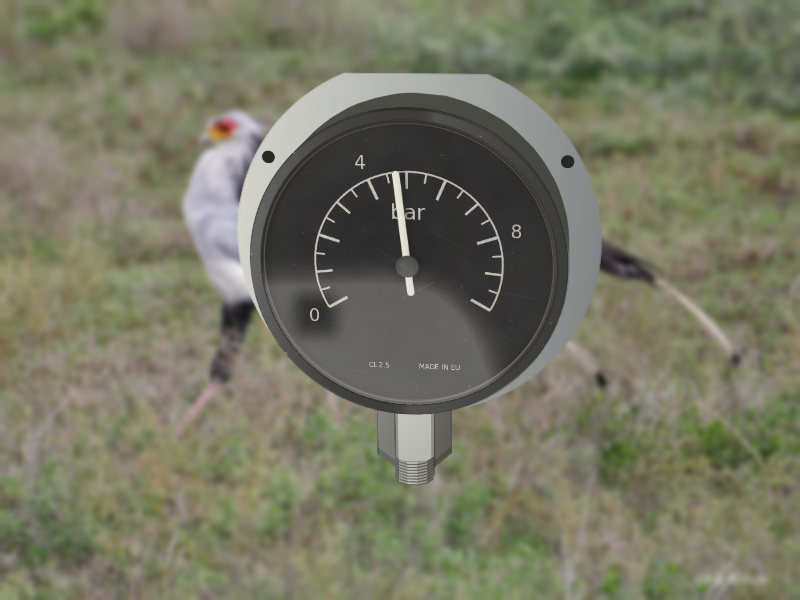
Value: 4.75; bar
